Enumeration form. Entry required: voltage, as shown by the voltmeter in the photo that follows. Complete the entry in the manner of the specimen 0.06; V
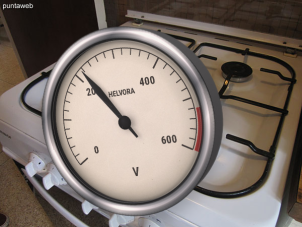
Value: 220; V
